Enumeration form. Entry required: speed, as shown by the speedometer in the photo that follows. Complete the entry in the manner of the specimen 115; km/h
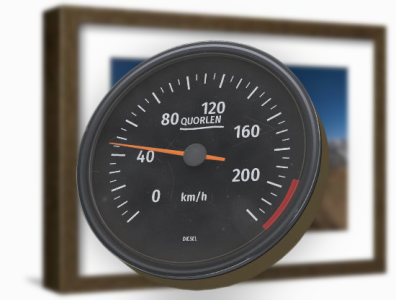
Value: 45; km/h
